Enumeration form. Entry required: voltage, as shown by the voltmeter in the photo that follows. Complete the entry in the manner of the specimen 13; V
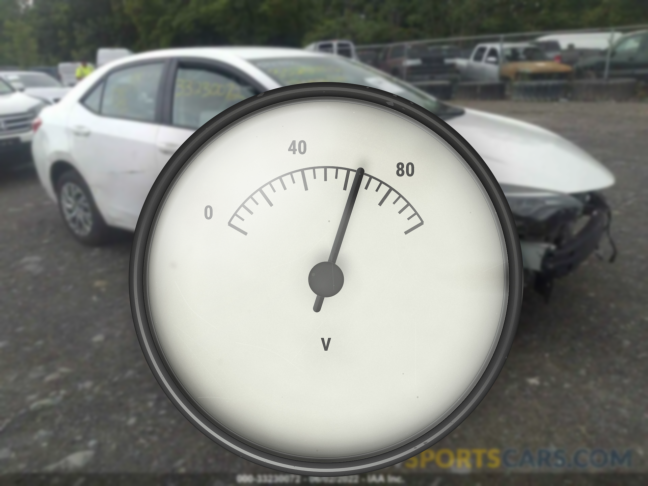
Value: 65; V
